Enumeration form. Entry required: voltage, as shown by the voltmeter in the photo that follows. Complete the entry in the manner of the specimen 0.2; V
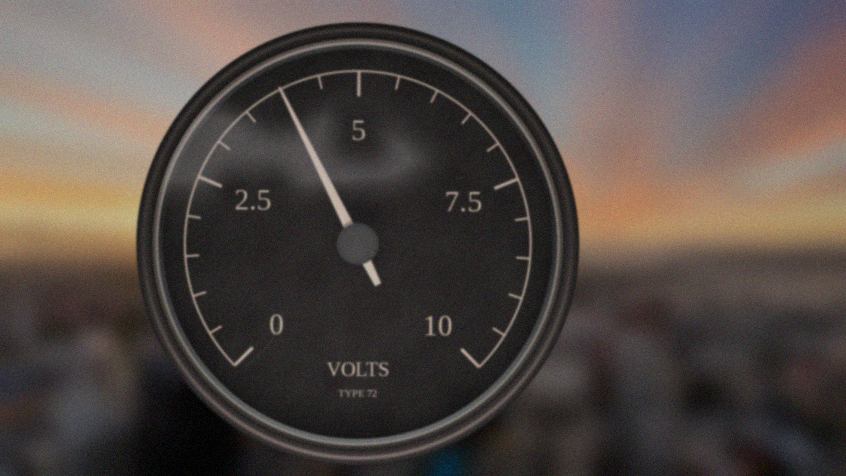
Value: 4; V
